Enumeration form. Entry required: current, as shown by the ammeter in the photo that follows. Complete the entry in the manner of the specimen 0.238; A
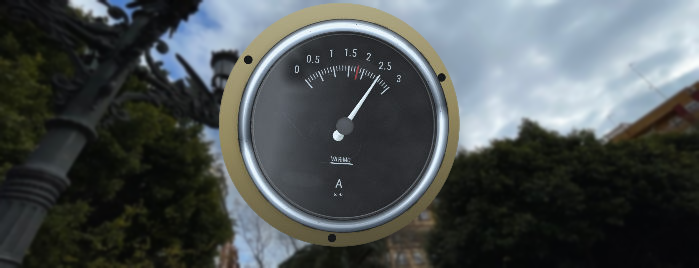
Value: 2.5; A
